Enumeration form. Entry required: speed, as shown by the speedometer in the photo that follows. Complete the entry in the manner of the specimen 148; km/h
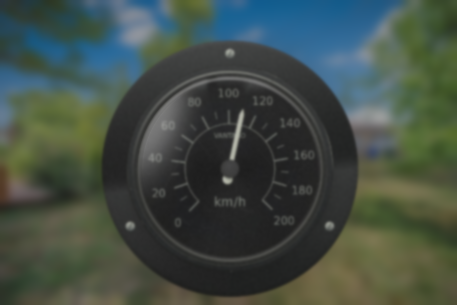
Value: 110; km/h
